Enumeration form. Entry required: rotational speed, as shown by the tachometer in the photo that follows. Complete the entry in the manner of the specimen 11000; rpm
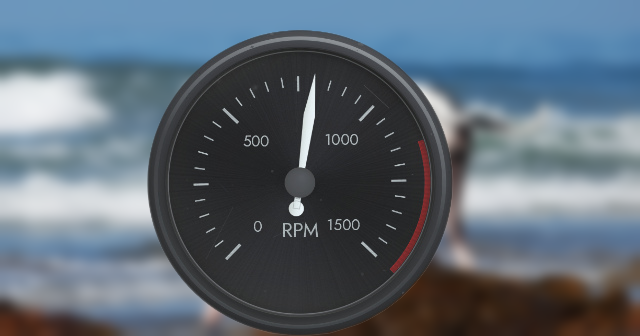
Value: 800; rpm
